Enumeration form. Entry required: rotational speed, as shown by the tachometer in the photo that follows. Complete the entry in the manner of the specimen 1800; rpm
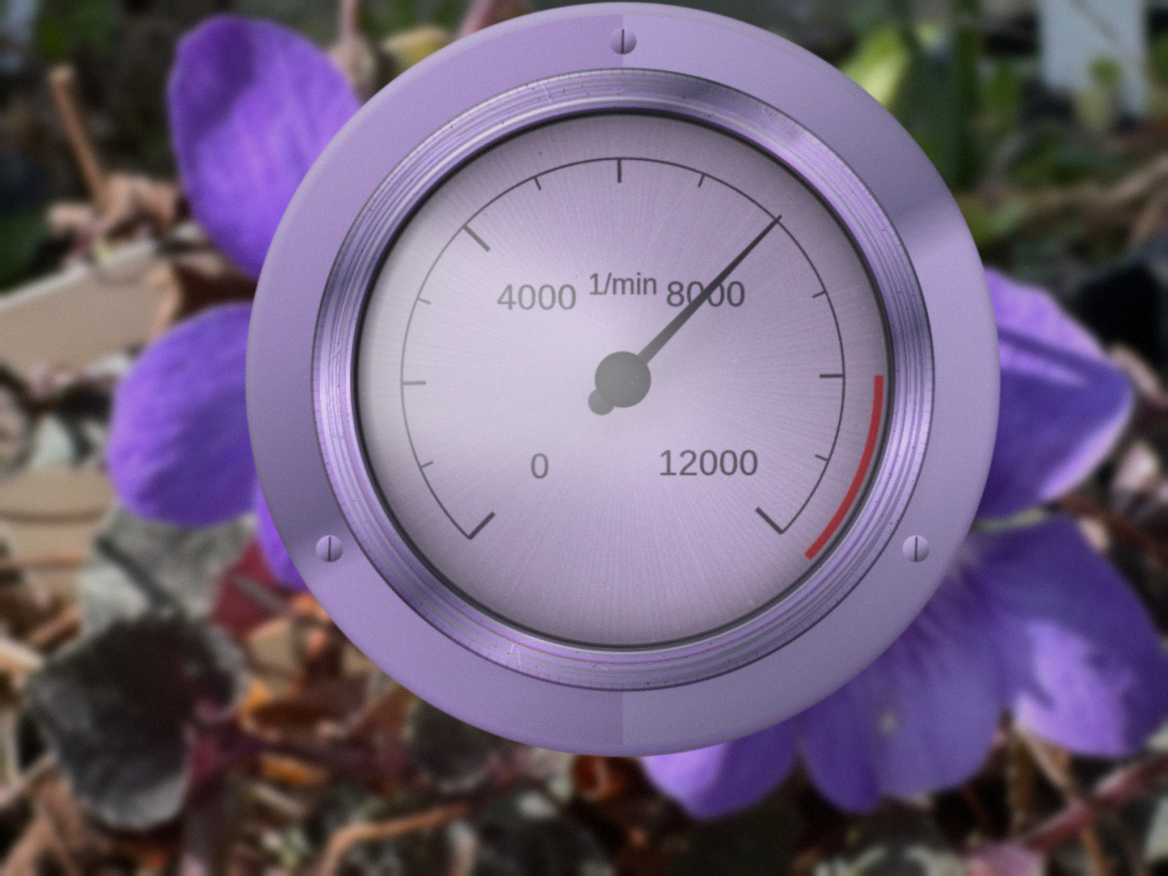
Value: 8000; rpm
